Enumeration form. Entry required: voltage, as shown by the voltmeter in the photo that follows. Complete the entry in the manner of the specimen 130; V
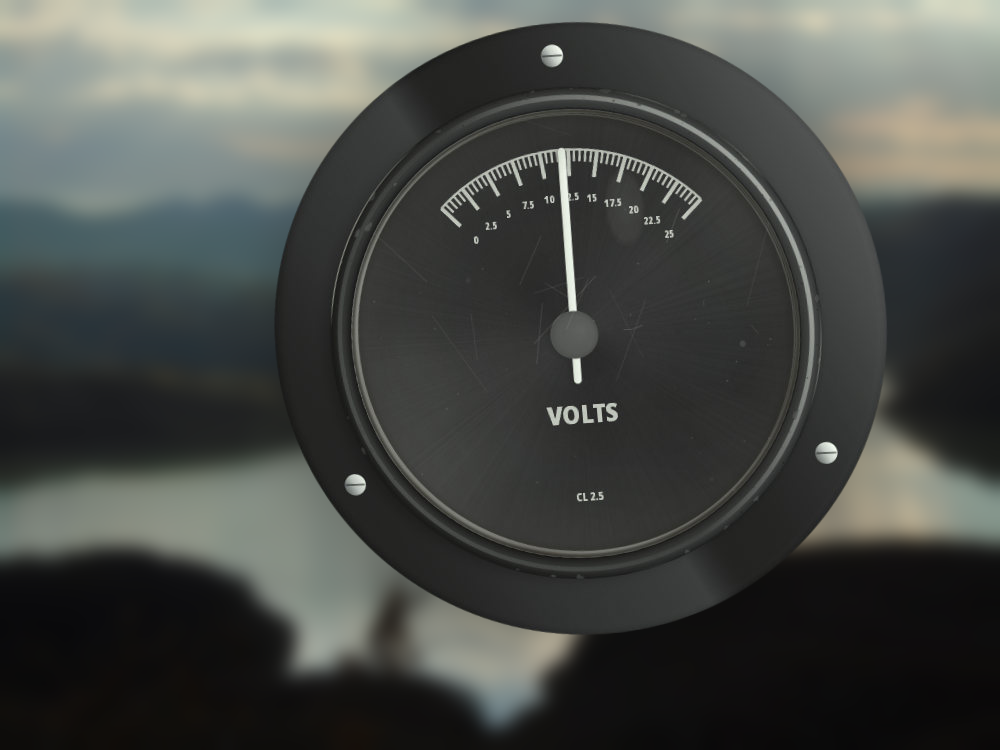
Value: 12; V
